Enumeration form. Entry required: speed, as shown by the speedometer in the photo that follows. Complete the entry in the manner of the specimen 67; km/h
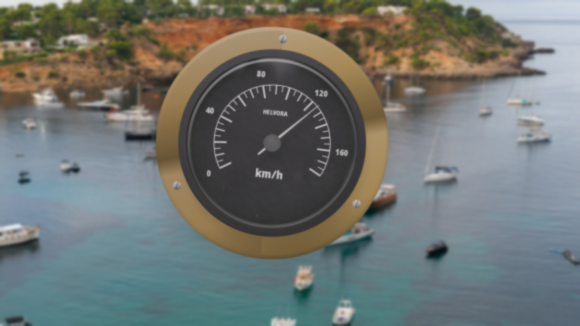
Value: 125; km/h
